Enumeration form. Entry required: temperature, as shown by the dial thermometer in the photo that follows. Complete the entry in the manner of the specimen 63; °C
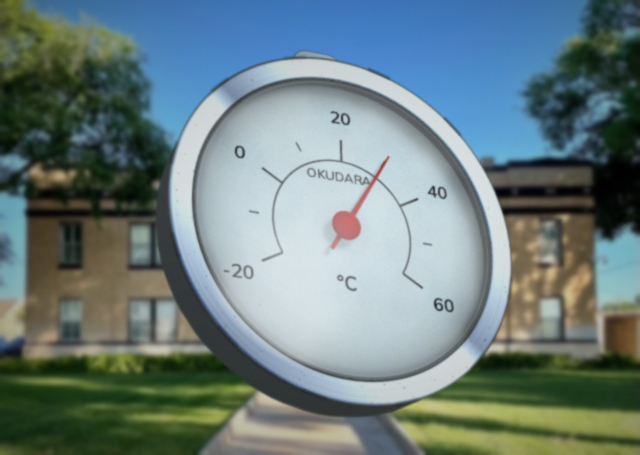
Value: 30; °C
